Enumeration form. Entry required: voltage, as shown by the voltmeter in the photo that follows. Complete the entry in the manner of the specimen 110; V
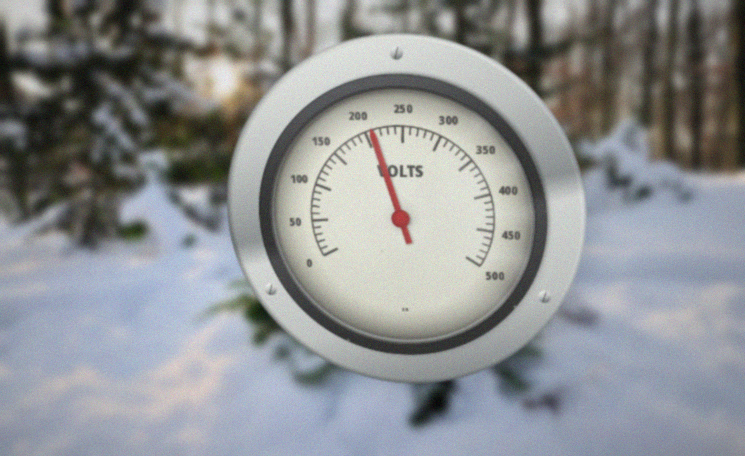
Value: 210; V
